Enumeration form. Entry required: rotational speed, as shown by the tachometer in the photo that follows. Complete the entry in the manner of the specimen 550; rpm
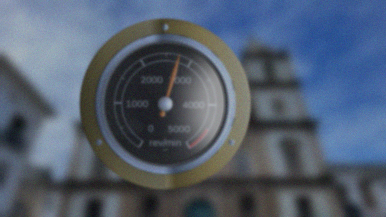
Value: 2750; rpm
